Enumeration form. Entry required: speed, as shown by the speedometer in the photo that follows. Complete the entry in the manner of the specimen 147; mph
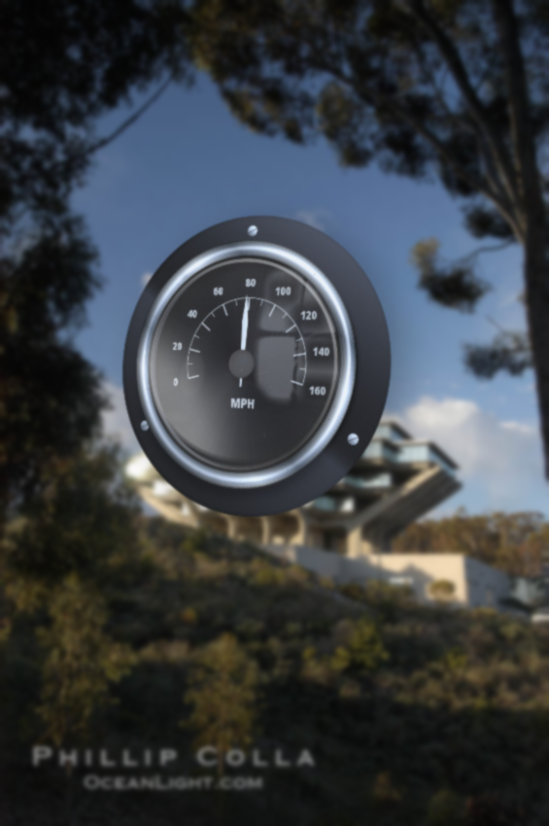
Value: 80; mph
